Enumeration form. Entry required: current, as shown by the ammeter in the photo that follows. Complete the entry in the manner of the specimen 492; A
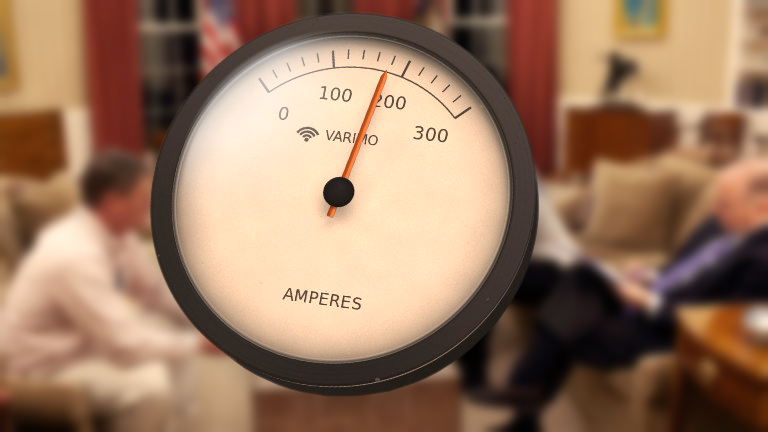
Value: 180; A
